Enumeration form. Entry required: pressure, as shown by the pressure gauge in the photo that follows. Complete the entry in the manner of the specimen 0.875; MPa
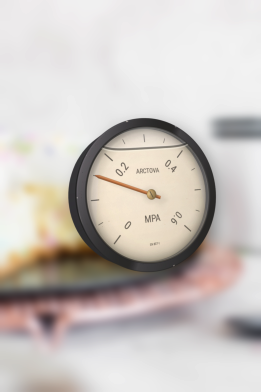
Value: 0.15; MPa
